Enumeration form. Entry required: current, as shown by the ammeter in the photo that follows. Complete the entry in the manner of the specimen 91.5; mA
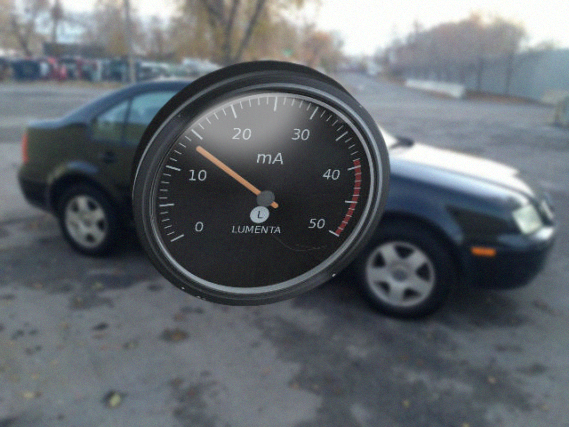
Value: 14; mA
